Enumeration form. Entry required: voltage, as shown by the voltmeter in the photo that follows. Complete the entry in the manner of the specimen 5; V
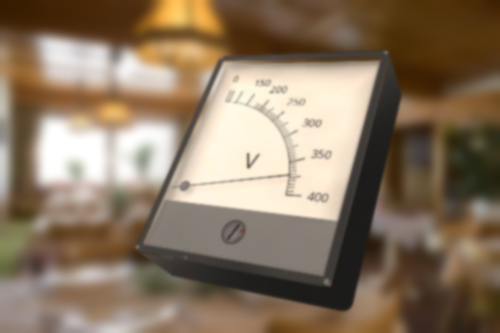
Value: 375; V
